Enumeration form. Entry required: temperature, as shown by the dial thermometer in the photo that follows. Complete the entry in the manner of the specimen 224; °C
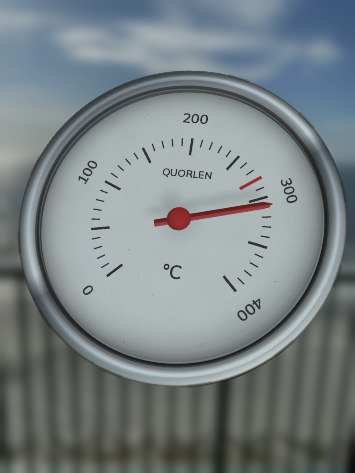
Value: 310; °C
